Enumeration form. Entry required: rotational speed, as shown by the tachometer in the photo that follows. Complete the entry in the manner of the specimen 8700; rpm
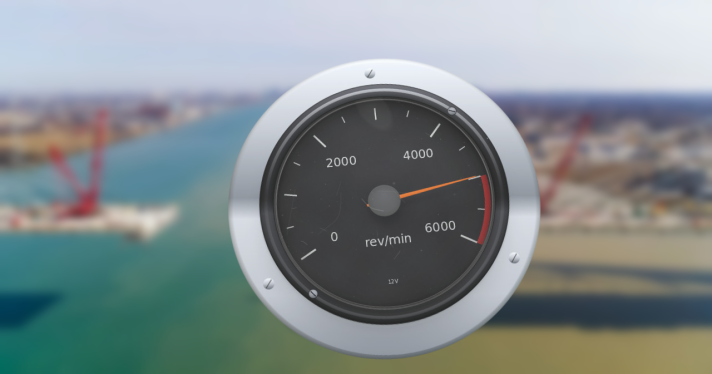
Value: 5000; rpm
